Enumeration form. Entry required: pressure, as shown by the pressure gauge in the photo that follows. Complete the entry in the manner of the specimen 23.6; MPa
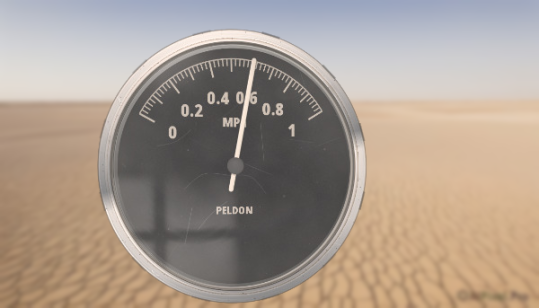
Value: 0.6; MPa
